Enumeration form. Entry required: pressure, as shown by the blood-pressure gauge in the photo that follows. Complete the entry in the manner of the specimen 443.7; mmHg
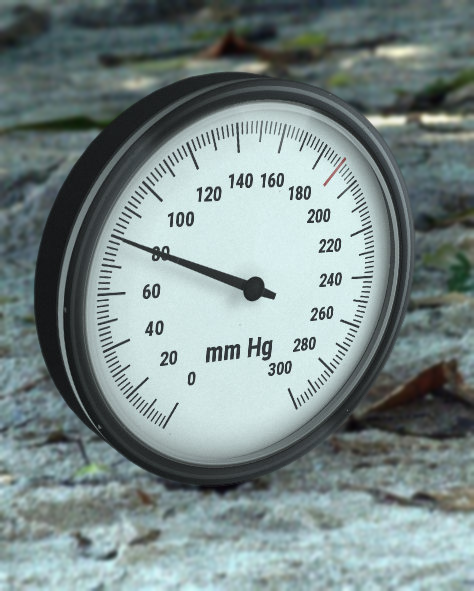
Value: 80; mmHg
